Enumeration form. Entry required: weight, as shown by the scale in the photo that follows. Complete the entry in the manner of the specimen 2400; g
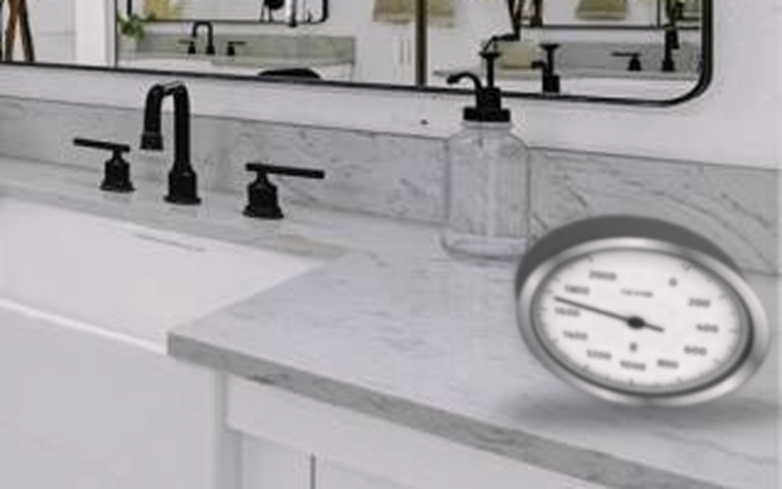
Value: 1700; g
